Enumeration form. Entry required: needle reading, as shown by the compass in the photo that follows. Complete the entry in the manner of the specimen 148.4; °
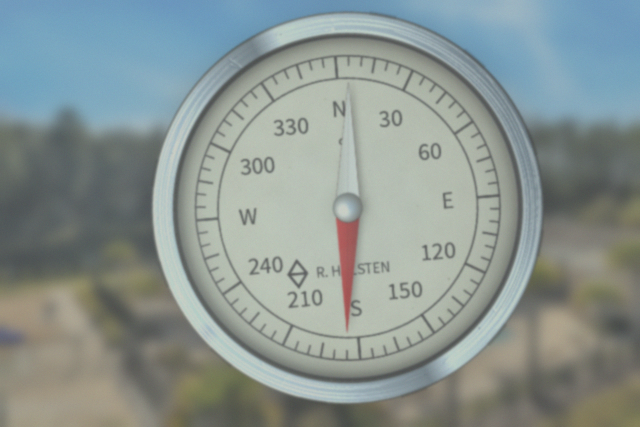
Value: 185; °
